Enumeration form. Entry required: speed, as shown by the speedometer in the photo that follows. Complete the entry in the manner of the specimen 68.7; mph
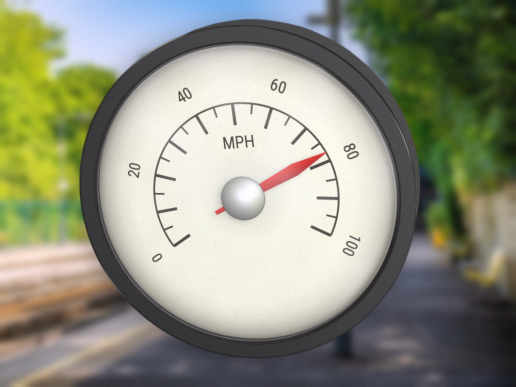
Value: 77.5; mph
